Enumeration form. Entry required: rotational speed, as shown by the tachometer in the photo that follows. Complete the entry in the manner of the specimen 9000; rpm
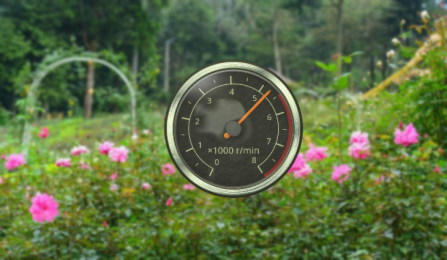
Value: 5250; rpm
